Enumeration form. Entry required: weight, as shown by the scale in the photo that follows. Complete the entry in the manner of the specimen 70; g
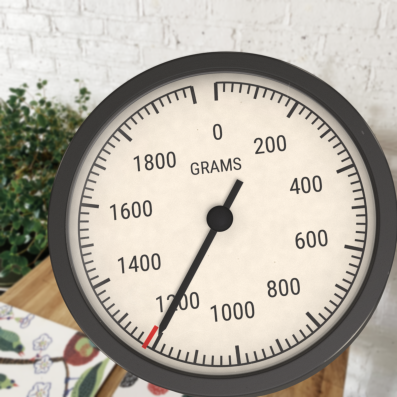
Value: 1200; g
